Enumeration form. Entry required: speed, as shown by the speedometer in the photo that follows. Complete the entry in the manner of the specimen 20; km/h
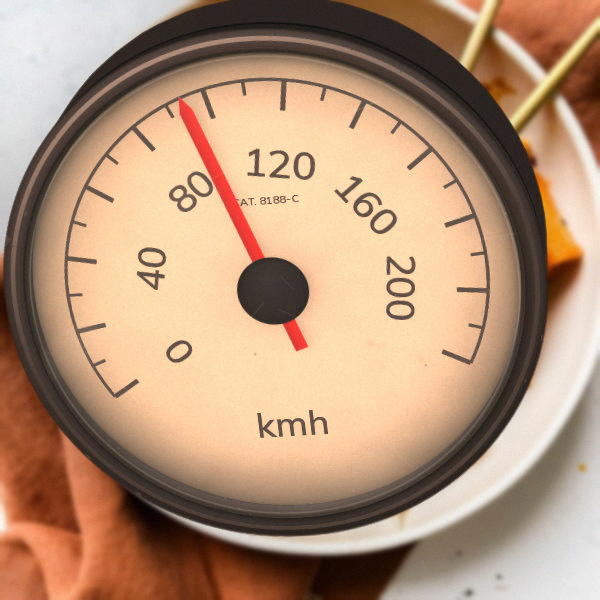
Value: 95; km/h
